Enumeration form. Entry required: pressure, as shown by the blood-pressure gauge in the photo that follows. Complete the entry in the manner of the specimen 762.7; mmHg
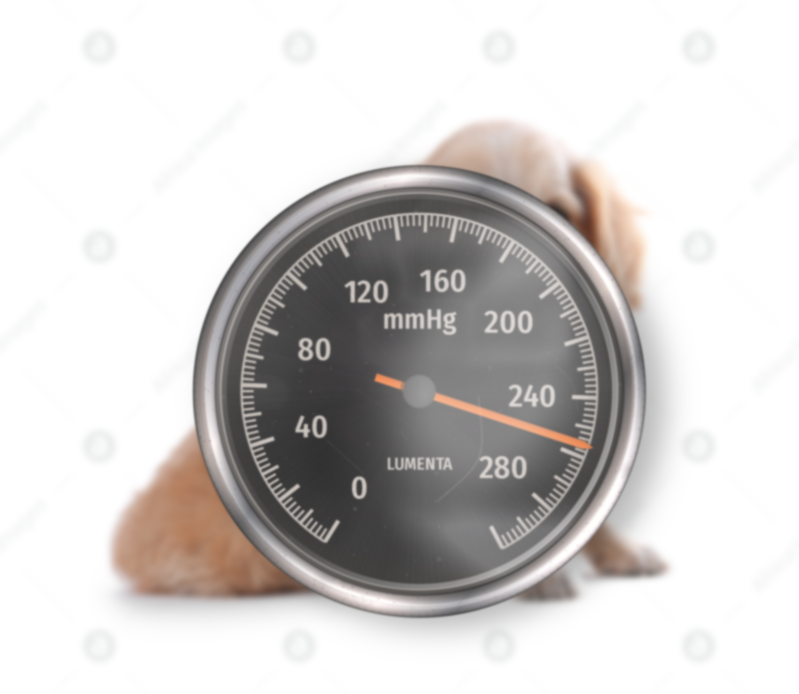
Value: 256; mmHg
